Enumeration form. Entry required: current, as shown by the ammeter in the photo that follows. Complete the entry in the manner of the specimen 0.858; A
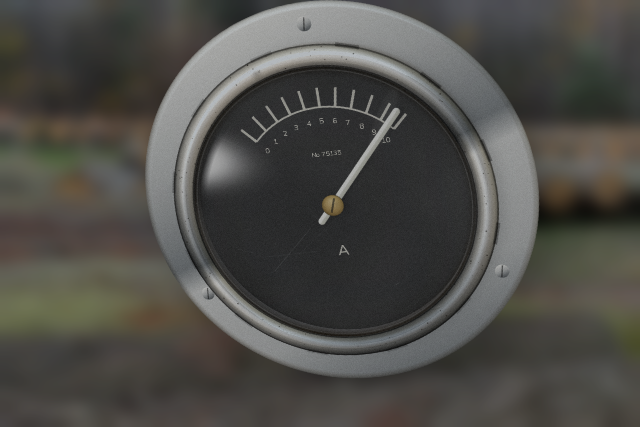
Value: 9.5; A
